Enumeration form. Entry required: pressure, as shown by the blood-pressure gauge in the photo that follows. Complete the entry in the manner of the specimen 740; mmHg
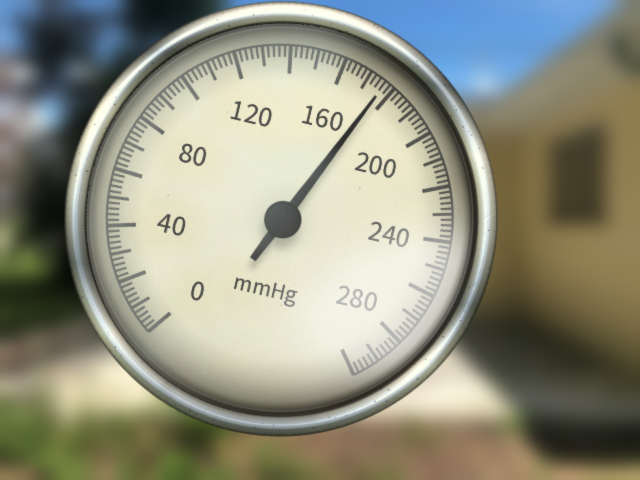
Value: 176; mmHg
